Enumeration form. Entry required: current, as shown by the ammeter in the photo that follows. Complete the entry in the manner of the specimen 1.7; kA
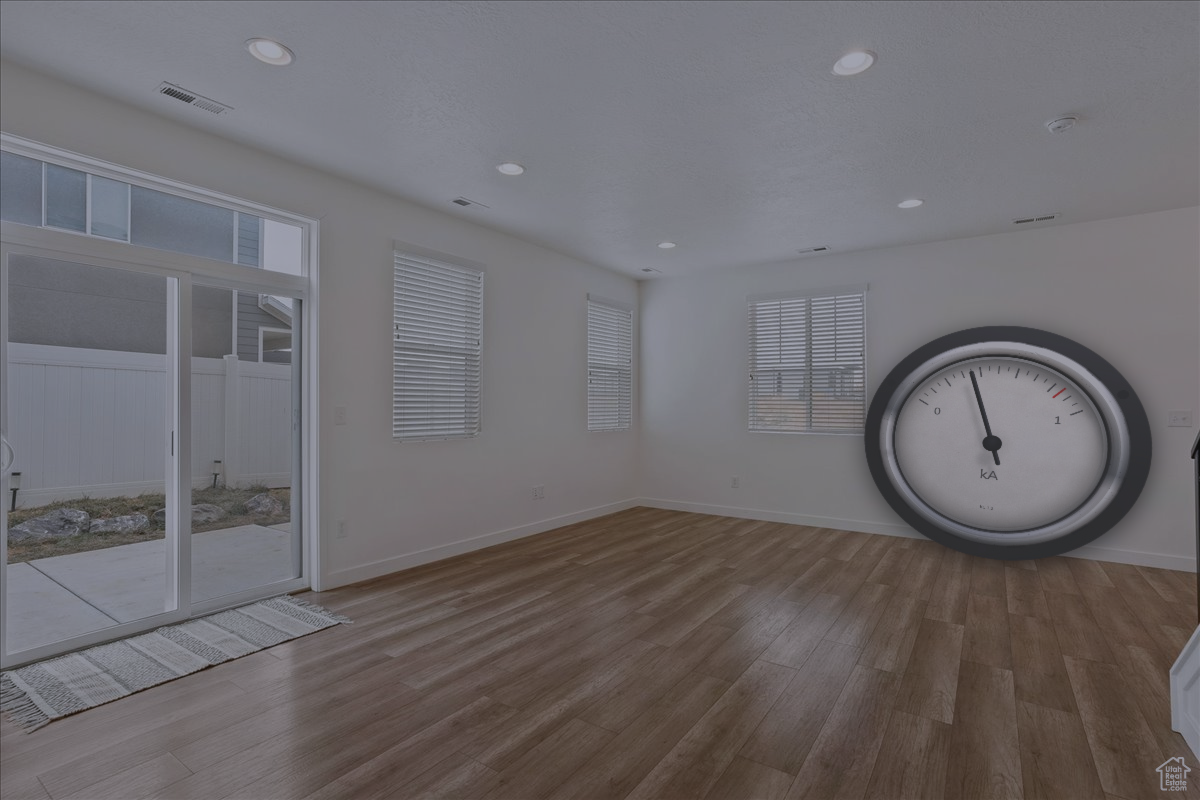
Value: 0.35; kA
